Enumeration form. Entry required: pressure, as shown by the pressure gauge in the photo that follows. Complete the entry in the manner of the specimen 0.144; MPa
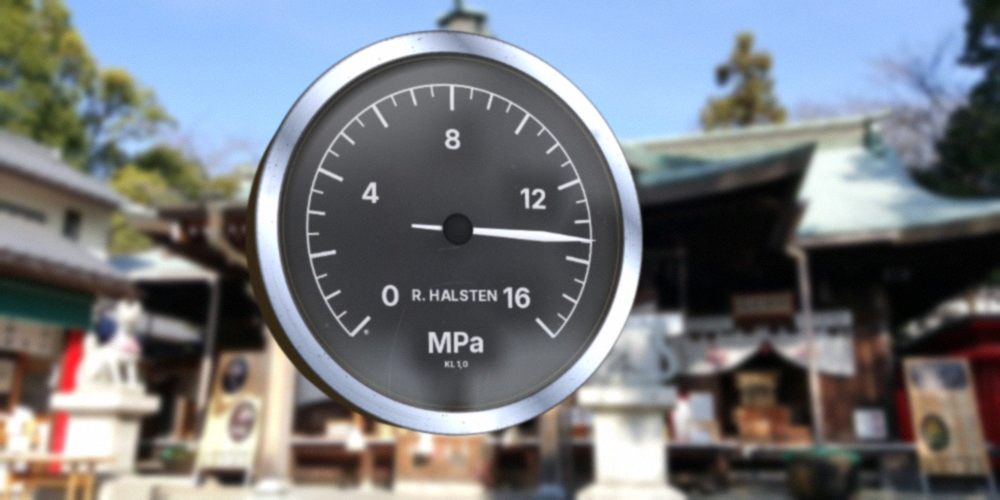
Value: 13.5; MPa
